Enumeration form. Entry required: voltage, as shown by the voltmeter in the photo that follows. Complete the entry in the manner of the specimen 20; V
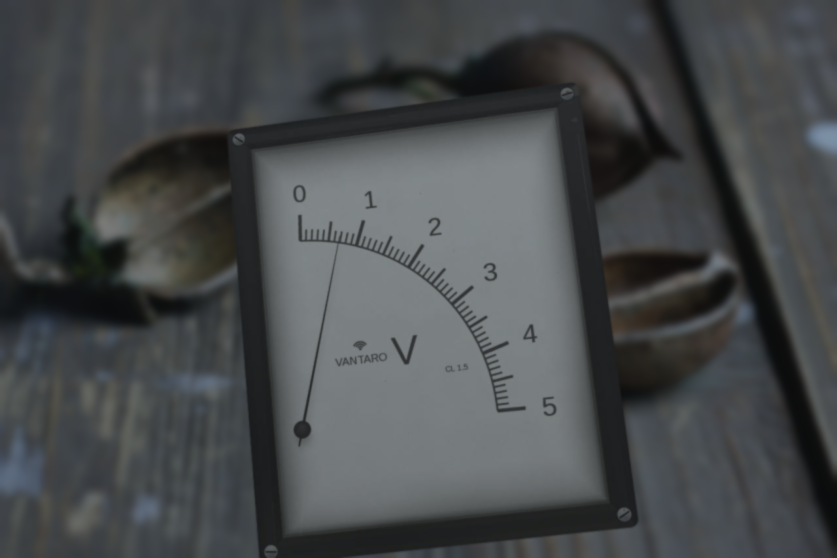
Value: 0.7; V
